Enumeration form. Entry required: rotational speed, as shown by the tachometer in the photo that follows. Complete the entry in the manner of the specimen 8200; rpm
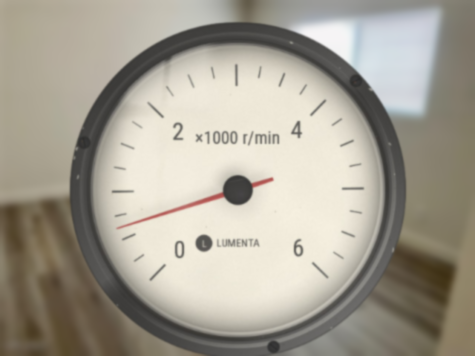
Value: 625; rpm
